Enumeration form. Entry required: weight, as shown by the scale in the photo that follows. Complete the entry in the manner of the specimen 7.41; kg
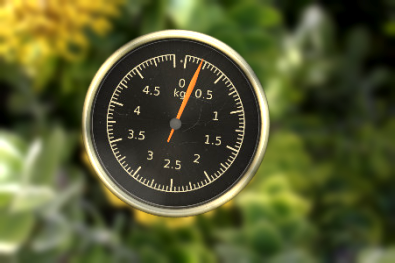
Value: 0.2; kg
